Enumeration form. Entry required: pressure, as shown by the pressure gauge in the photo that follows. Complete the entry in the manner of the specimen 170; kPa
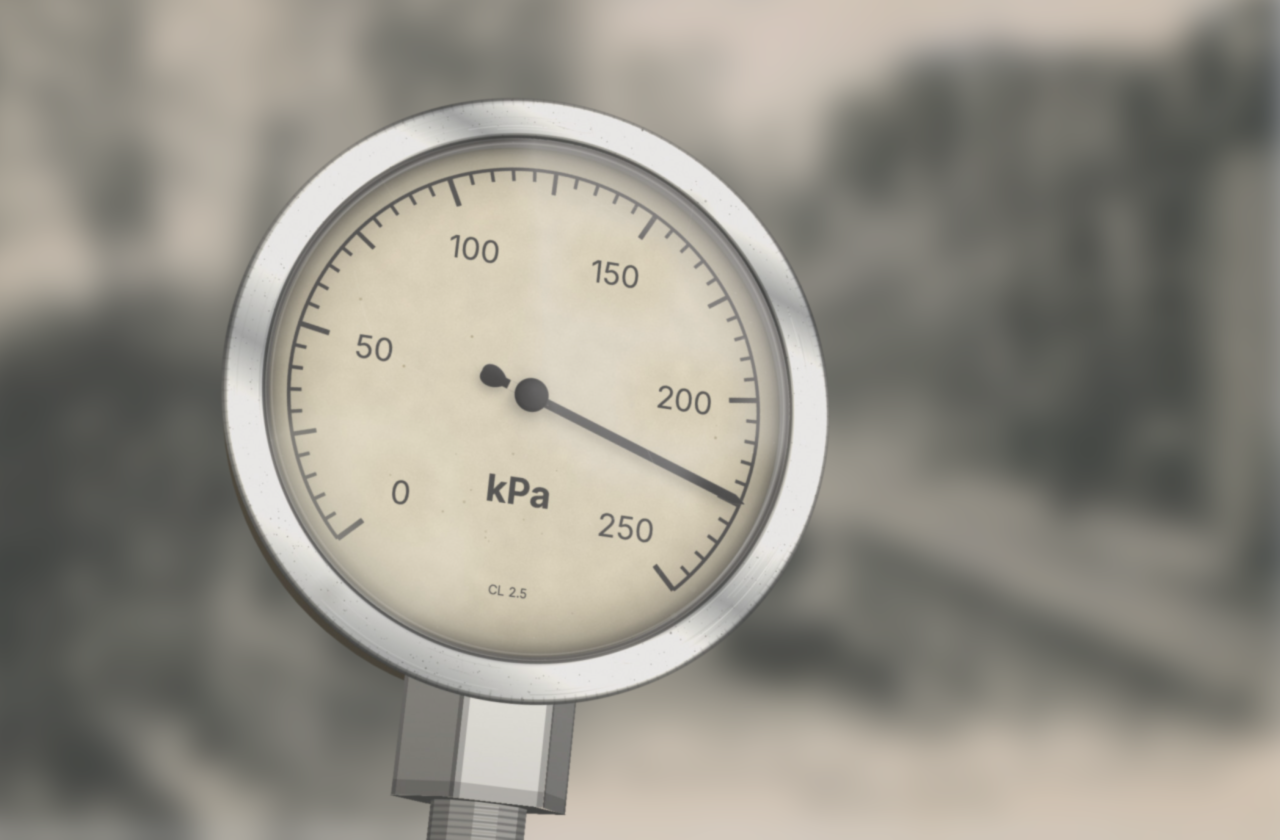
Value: 225; kPa
